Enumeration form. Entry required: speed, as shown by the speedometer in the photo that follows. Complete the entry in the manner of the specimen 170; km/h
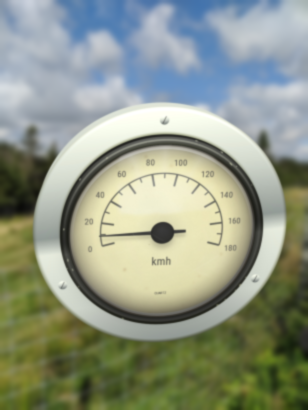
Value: 10; km/h
